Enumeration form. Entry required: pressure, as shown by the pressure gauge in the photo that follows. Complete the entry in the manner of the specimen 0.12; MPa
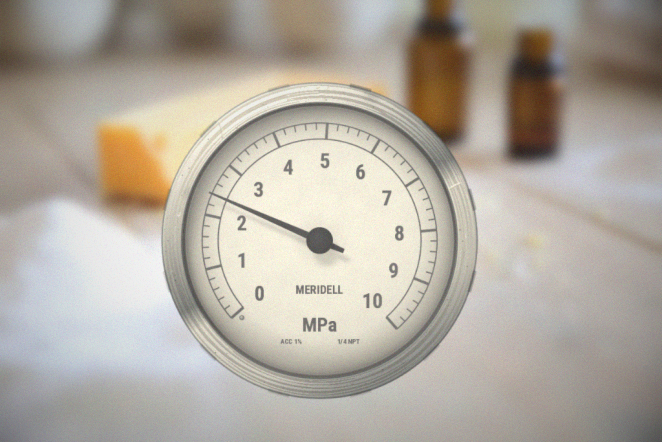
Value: 2.4; MPa
